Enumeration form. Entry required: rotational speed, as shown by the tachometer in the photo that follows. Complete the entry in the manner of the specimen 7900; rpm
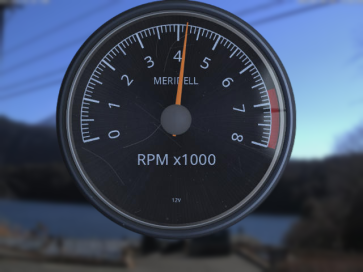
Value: 4200; rpm
